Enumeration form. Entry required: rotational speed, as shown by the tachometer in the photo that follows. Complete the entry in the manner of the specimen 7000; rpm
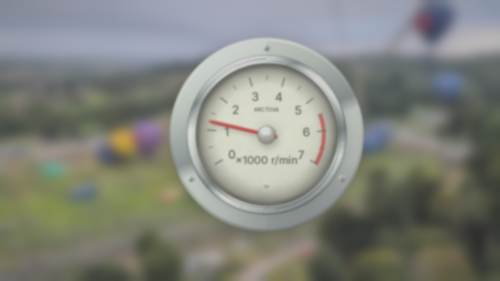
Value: 1250; rpm
